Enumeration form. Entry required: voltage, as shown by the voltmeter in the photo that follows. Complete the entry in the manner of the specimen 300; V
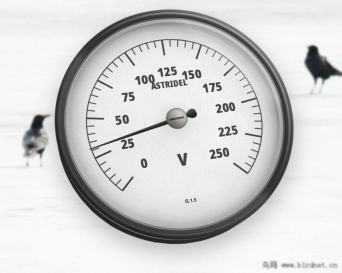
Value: 30; V
